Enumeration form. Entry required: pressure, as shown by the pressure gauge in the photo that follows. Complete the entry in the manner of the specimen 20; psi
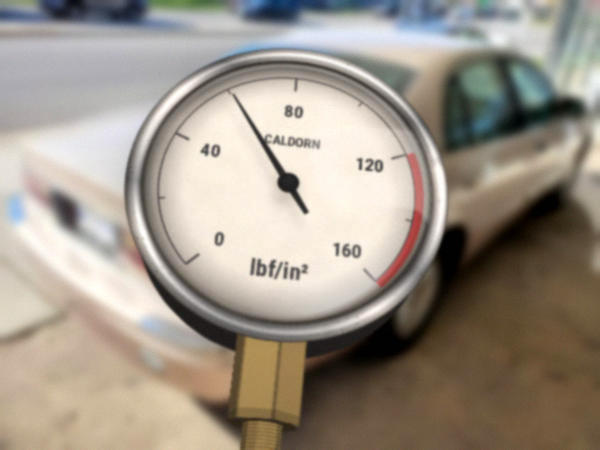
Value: 60; psi
